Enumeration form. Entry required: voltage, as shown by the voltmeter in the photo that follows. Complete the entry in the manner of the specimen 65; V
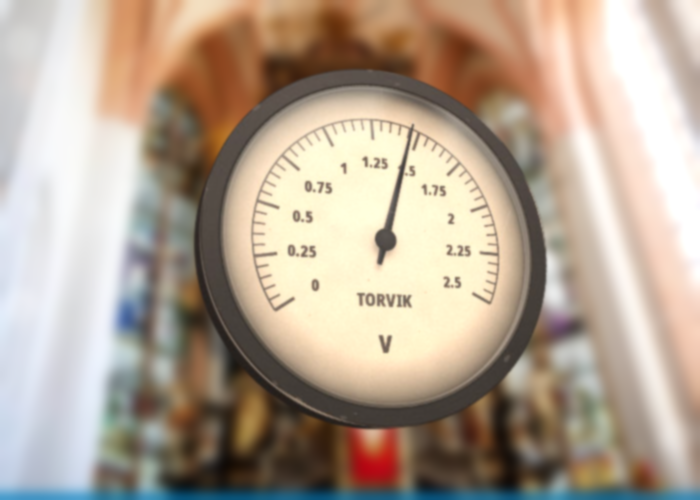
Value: 1.45; V
